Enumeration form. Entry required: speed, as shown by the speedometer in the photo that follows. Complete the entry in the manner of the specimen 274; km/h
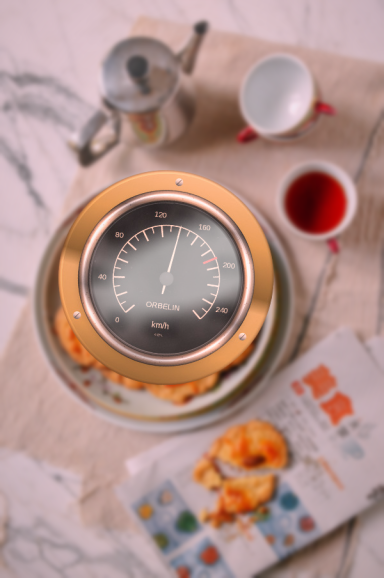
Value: 140; km/h
